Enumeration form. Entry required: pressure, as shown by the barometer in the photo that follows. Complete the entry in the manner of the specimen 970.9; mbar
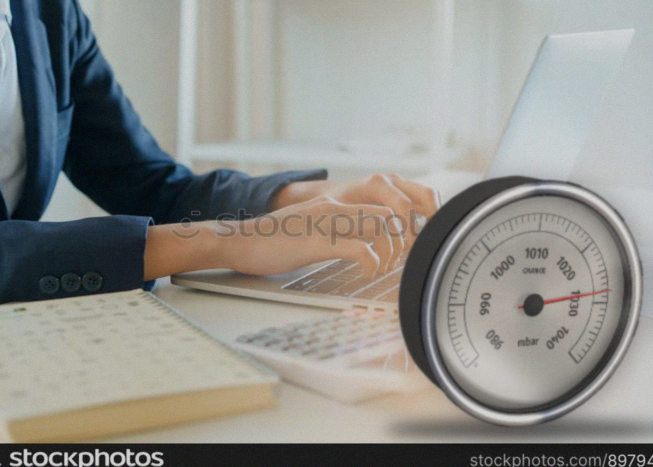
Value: 1028; mbar
